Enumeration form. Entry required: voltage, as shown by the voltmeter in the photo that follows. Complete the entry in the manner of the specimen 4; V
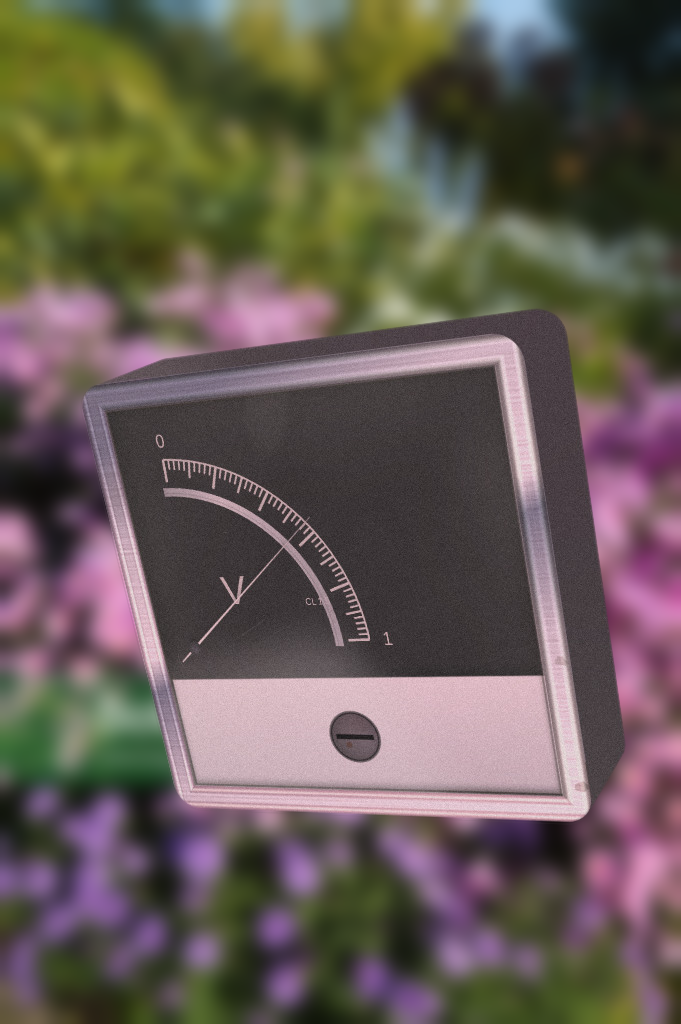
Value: 0.56; V
